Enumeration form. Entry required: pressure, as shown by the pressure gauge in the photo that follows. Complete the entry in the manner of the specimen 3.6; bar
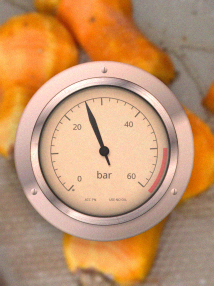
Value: 26; bar
